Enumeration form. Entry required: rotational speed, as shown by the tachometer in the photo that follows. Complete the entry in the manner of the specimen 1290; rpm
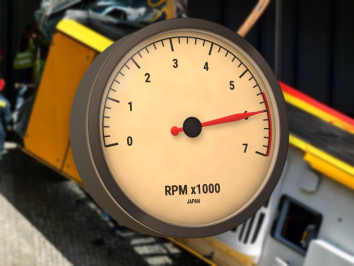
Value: 6000; rpm
